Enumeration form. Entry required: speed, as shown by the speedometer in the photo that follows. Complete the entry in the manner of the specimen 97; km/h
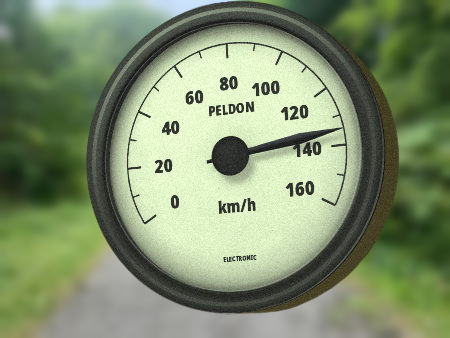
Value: 135; km/h
